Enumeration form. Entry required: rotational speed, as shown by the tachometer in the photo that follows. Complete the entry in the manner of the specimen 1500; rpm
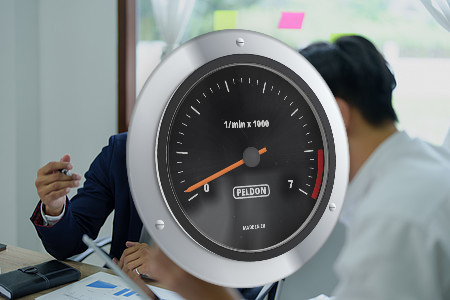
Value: 200; rpm
